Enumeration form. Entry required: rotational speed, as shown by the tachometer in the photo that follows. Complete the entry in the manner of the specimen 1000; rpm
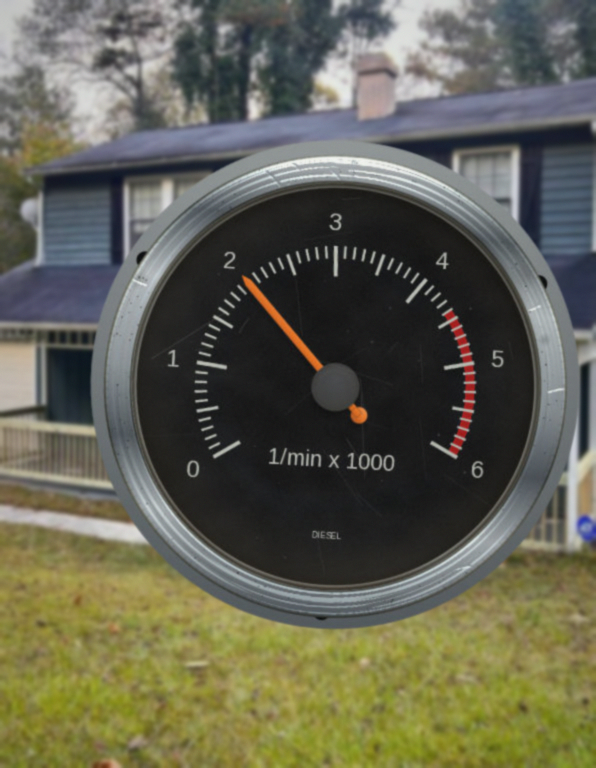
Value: 2000; rpm
